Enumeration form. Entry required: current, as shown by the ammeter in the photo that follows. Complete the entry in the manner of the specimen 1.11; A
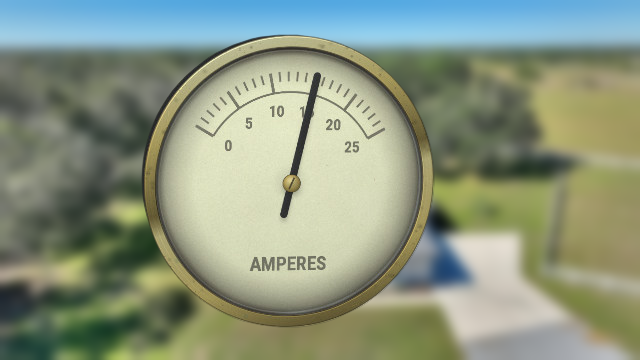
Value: 15; A
